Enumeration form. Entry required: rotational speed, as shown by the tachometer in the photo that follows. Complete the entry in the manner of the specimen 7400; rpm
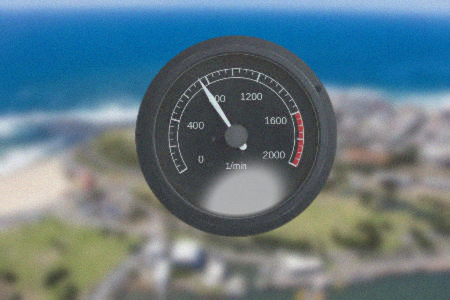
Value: 750; rpm
